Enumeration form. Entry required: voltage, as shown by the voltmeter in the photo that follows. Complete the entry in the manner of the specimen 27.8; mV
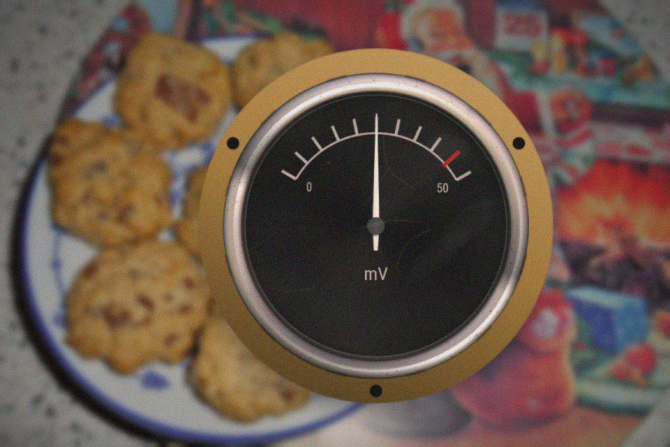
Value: 25; mV
